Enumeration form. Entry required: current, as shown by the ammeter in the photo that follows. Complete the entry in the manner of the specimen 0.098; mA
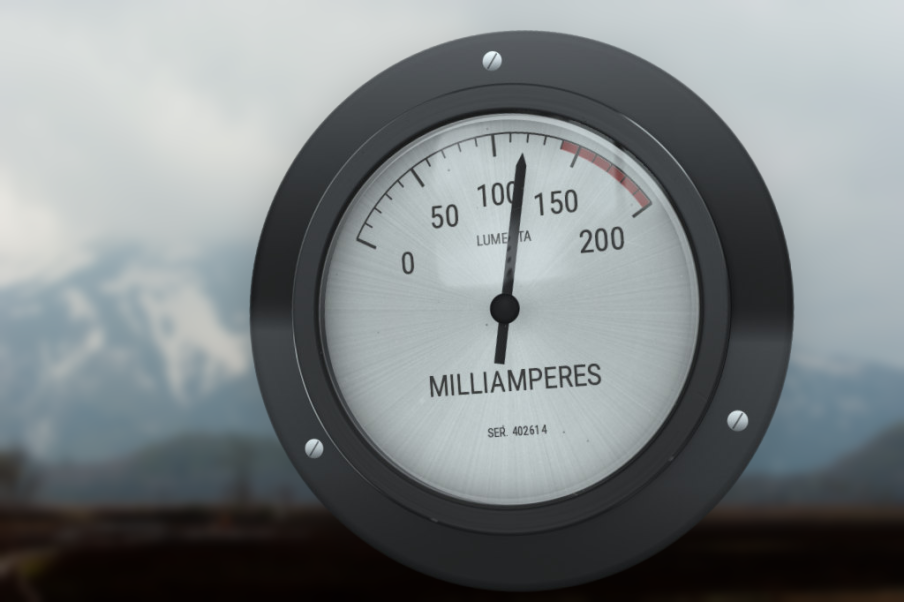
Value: 120; mA
